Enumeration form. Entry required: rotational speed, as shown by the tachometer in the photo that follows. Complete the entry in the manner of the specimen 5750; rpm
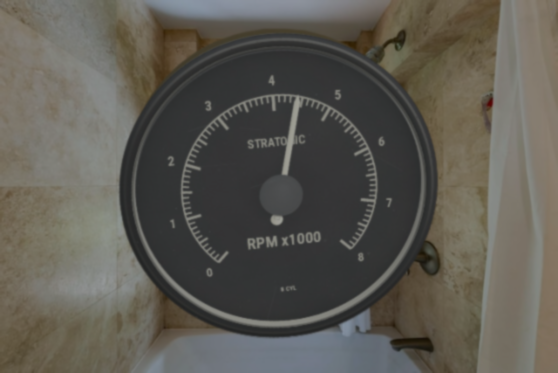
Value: 4400; rpm
